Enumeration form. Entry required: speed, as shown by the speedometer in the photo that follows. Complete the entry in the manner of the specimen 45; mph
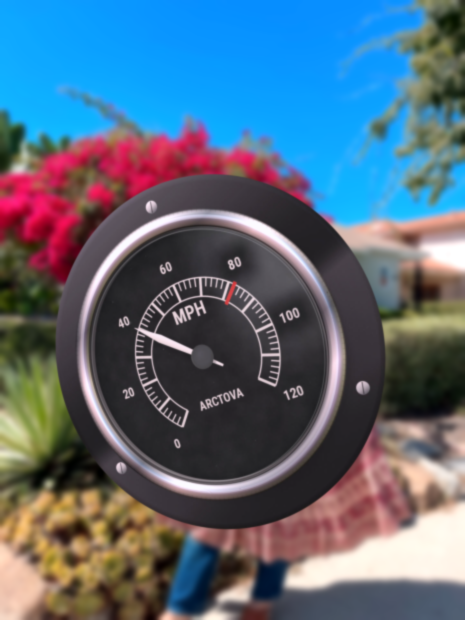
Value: 40; mph
